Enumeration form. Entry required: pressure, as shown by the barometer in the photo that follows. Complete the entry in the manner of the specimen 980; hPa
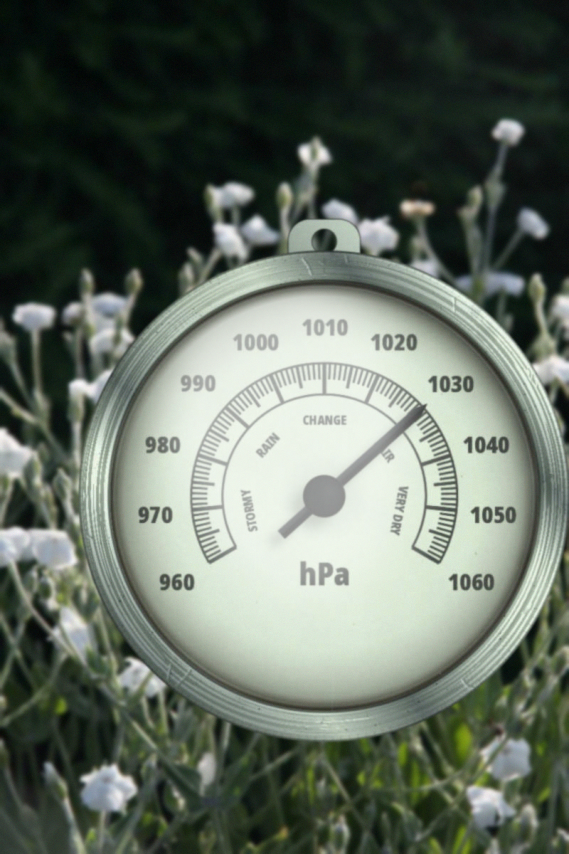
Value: 1030; hPa
